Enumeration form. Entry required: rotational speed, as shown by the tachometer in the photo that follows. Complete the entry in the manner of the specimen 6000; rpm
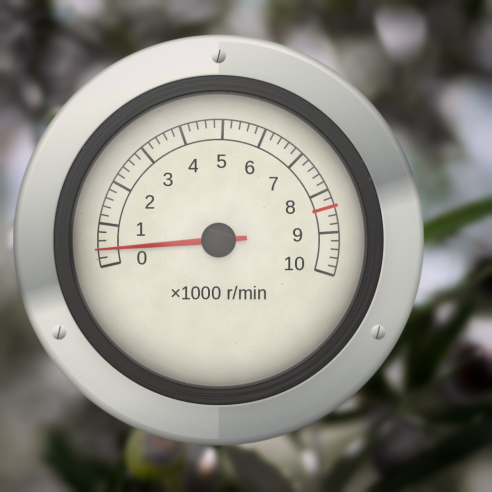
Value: 400; rpm
